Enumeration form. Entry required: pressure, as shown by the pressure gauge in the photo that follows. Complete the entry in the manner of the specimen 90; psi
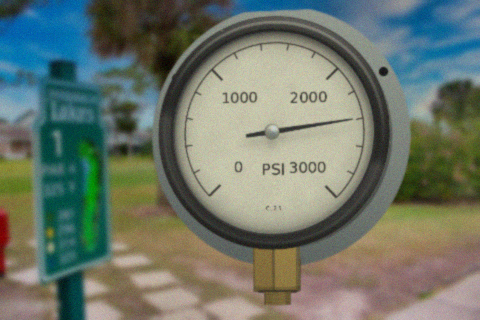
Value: 2400; psi
